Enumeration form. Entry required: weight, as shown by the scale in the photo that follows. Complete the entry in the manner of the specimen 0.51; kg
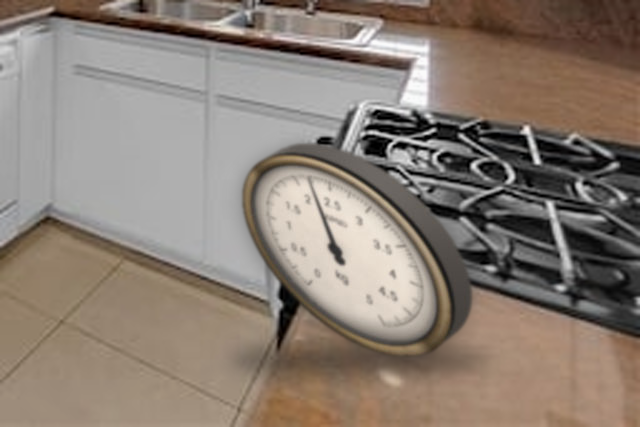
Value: 2.25; kg
